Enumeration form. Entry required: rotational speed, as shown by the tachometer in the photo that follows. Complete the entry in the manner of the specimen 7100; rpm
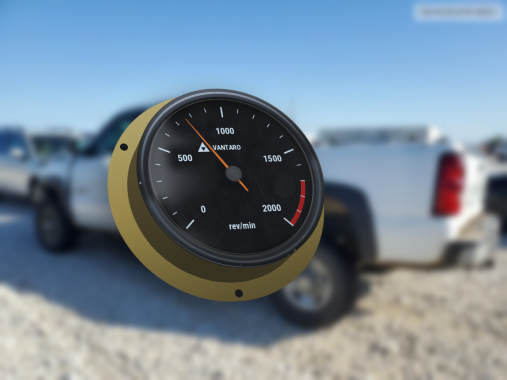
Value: 750; rpm
